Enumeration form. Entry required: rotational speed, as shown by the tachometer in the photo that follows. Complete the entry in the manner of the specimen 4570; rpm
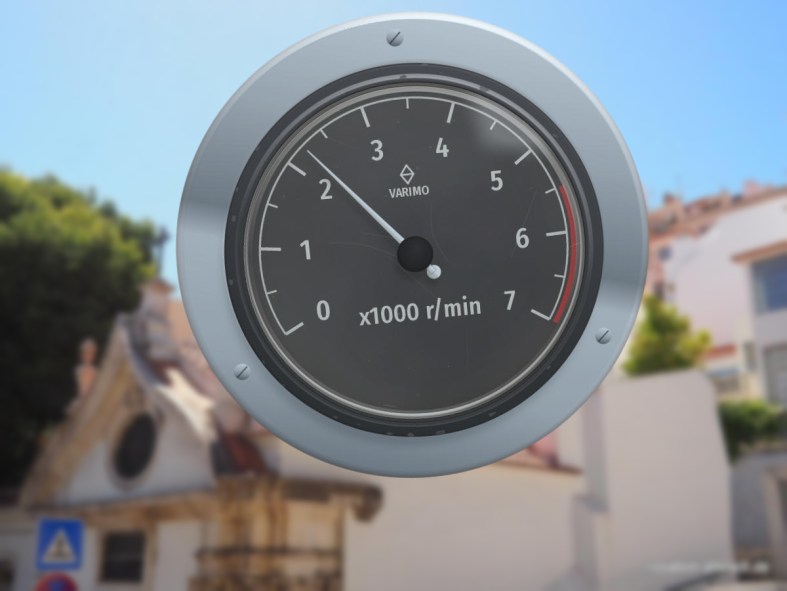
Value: 2250; rpm
